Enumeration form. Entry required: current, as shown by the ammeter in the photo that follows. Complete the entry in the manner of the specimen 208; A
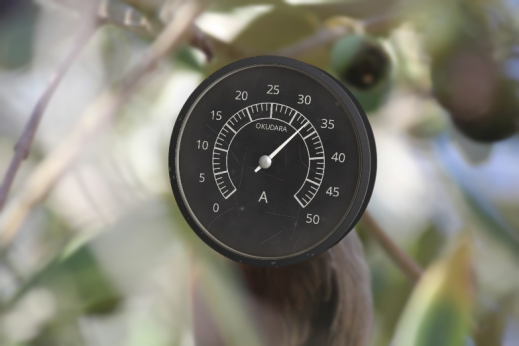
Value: 33; A
